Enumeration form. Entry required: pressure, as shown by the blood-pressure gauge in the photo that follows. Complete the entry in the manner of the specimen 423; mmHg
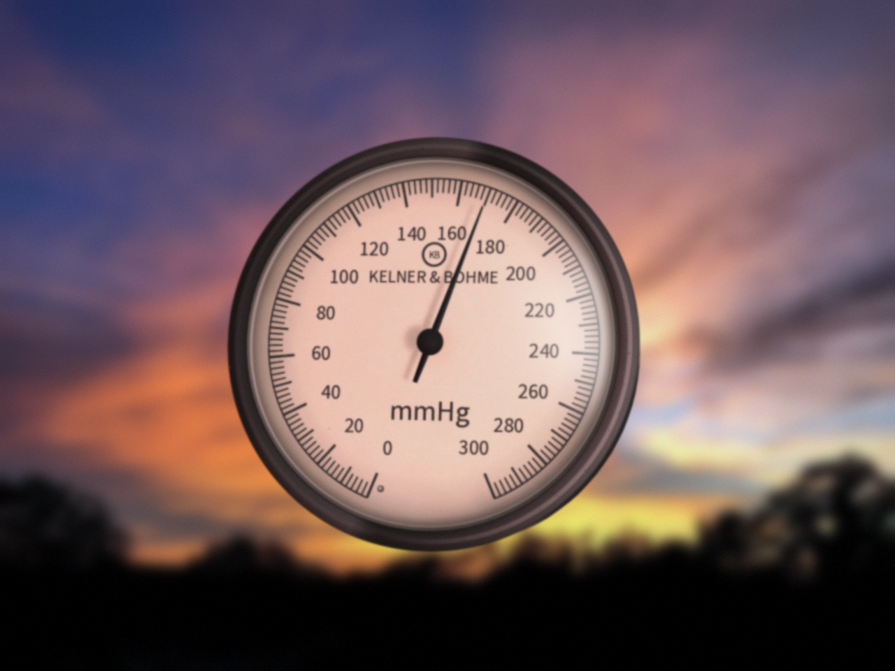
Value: 170; mmHg
